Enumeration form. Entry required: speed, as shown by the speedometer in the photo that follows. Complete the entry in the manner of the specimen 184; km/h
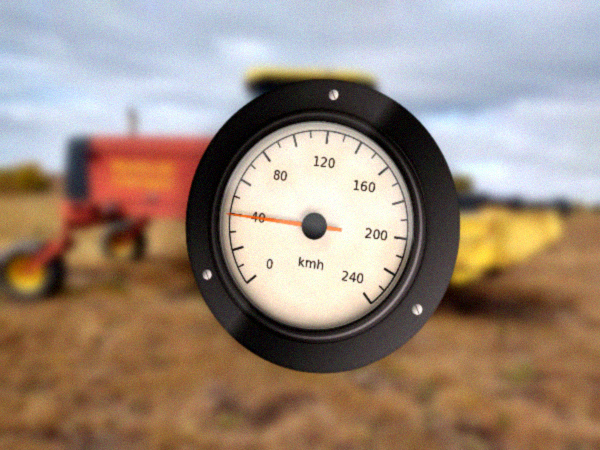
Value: 40; km/h
